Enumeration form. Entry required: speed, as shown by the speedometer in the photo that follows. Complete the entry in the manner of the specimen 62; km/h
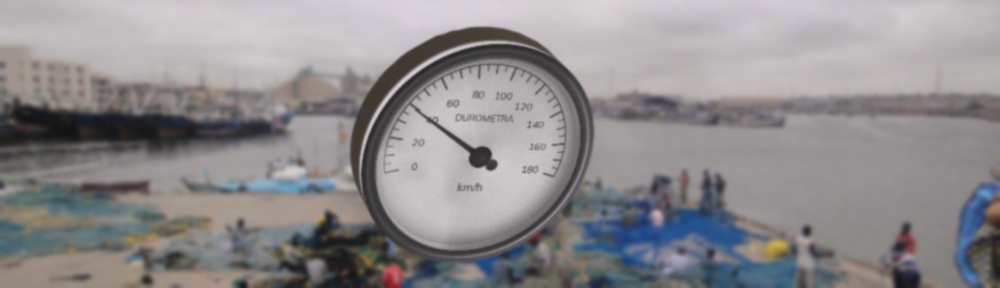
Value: 40; km/h
